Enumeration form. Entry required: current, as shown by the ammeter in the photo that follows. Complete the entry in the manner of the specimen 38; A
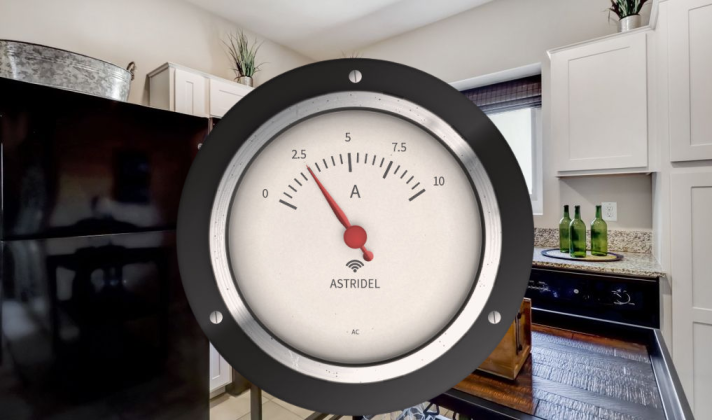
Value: 2.5; A
